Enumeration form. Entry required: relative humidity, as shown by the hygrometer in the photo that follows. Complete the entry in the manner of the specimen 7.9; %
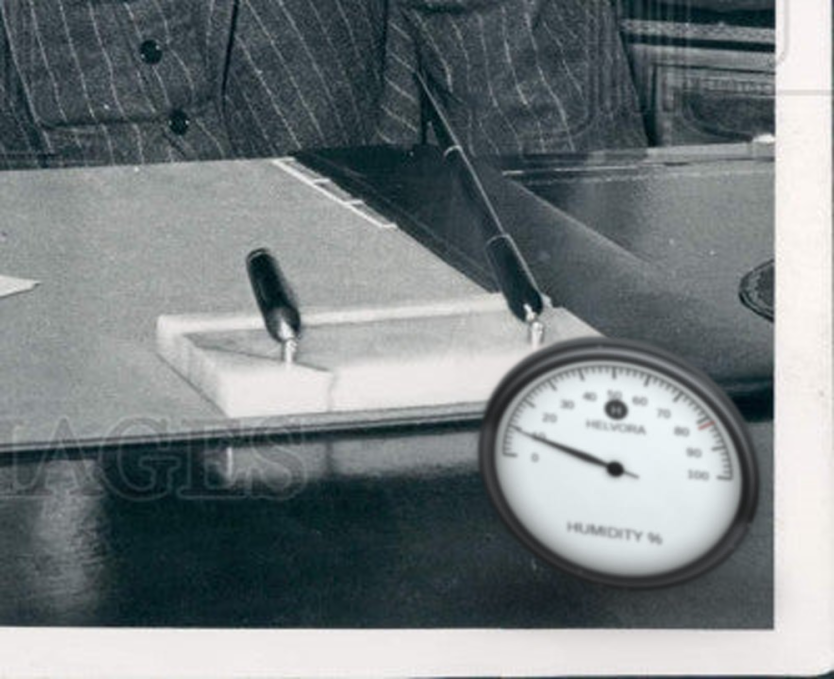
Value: 10; %
